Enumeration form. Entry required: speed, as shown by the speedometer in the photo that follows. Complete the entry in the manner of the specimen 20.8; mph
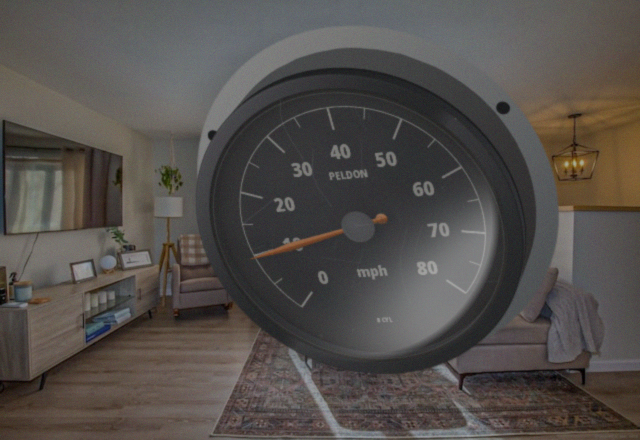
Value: 10; mph
